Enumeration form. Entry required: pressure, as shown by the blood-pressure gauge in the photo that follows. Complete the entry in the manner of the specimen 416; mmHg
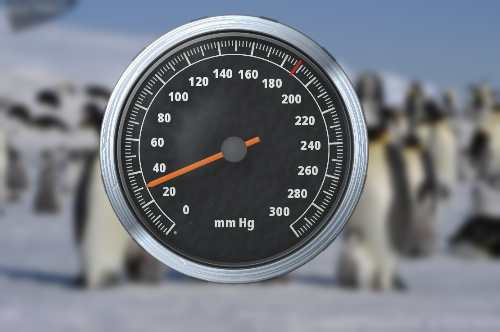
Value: 30; mmHg
